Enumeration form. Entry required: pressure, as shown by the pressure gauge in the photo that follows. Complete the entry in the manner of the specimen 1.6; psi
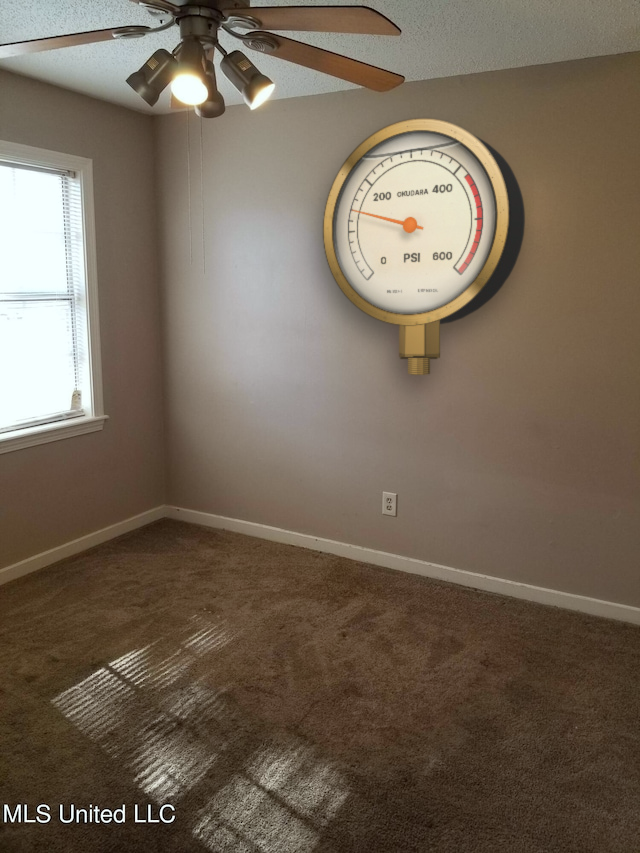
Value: 140; psi
